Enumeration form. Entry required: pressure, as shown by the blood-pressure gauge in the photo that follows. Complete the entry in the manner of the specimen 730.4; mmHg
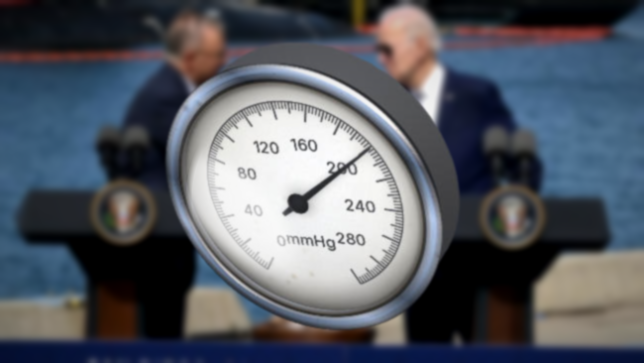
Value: 200; mmHg
